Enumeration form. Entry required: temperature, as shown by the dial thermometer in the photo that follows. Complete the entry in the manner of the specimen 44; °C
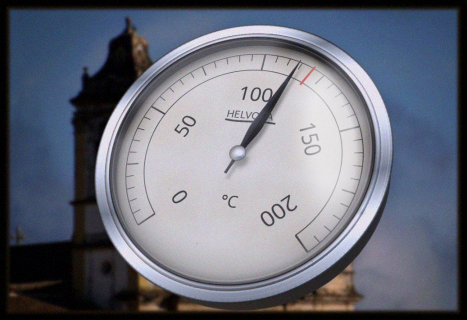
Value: 115; °C
